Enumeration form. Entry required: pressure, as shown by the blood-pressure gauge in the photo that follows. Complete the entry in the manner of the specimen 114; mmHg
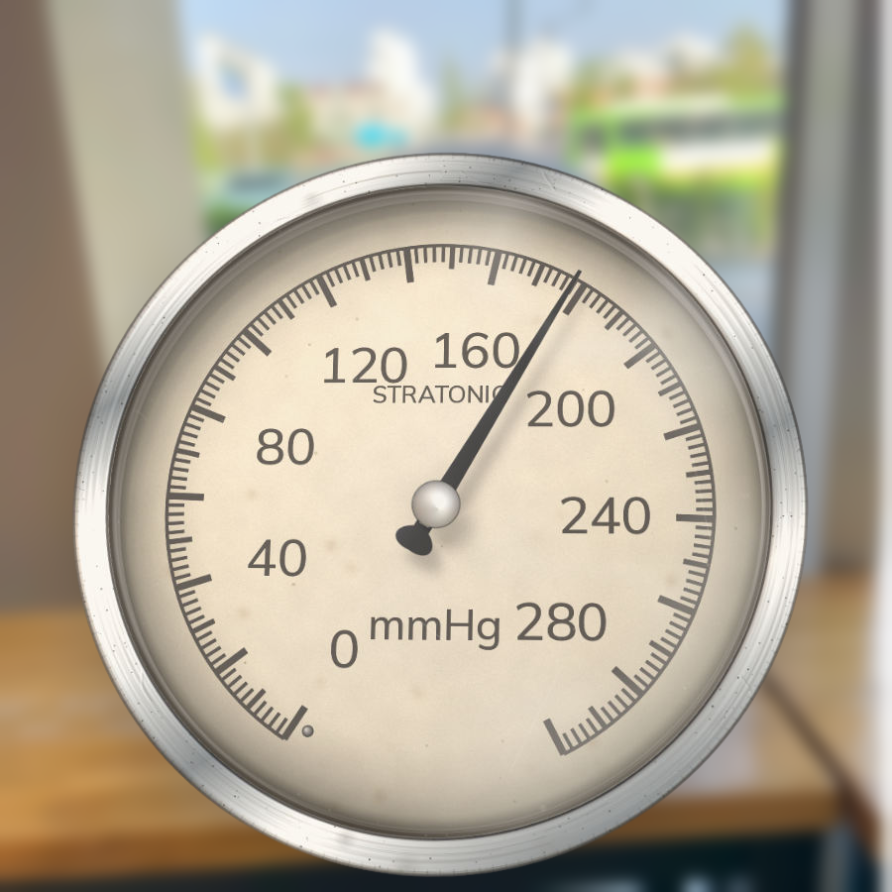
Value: 178; mmHg
